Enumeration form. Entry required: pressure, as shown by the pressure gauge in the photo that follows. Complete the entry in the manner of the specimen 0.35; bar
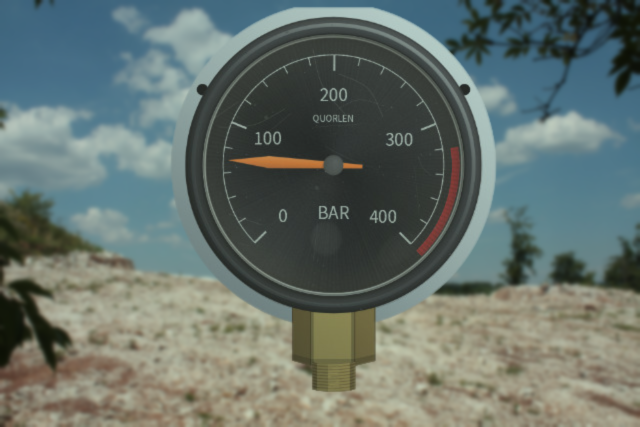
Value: 70; bar
